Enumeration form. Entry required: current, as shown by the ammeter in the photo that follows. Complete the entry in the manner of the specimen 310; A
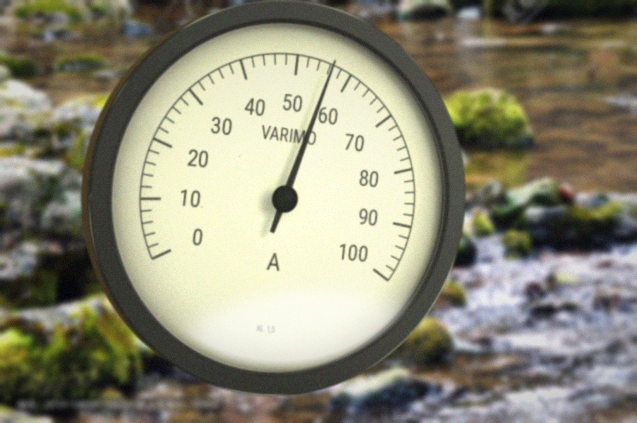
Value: 56; A
